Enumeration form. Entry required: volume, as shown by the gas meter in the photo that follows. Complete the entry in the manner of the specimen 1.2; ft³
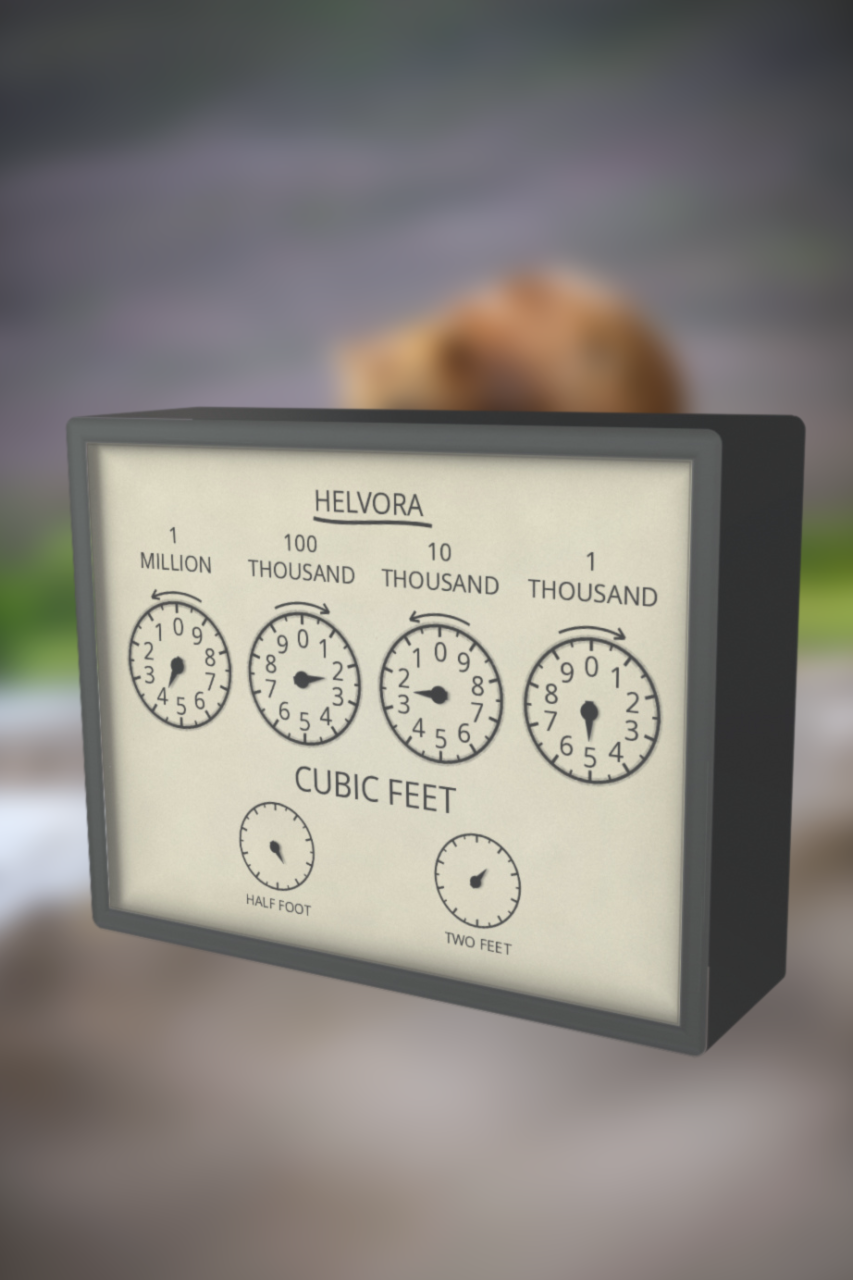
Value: 422500; ft³
